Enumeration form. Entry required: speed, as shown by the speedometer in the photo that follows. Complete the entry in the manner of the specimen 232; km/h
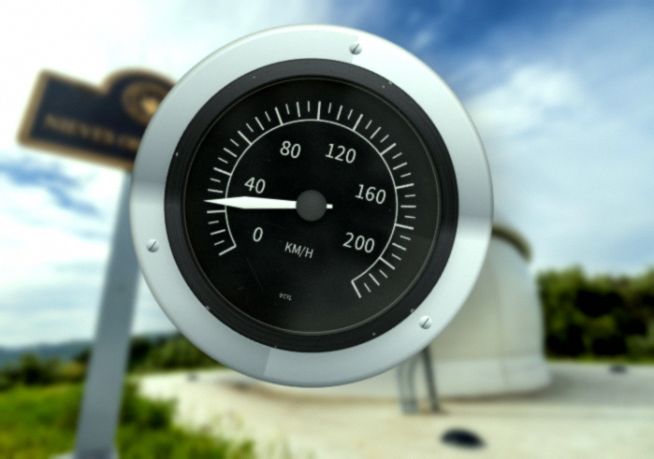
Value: 25; km/h
